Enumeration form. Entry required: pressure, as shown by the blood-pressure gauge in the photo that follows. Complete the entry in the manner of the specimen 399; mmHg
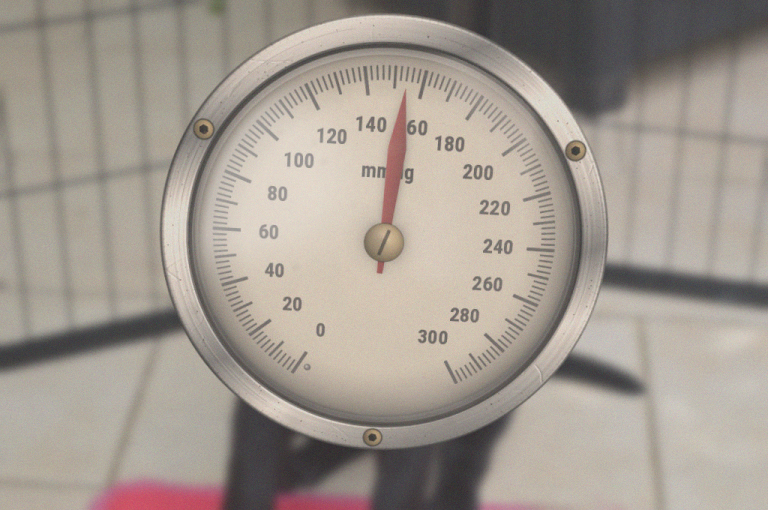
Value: 154; mmHg
